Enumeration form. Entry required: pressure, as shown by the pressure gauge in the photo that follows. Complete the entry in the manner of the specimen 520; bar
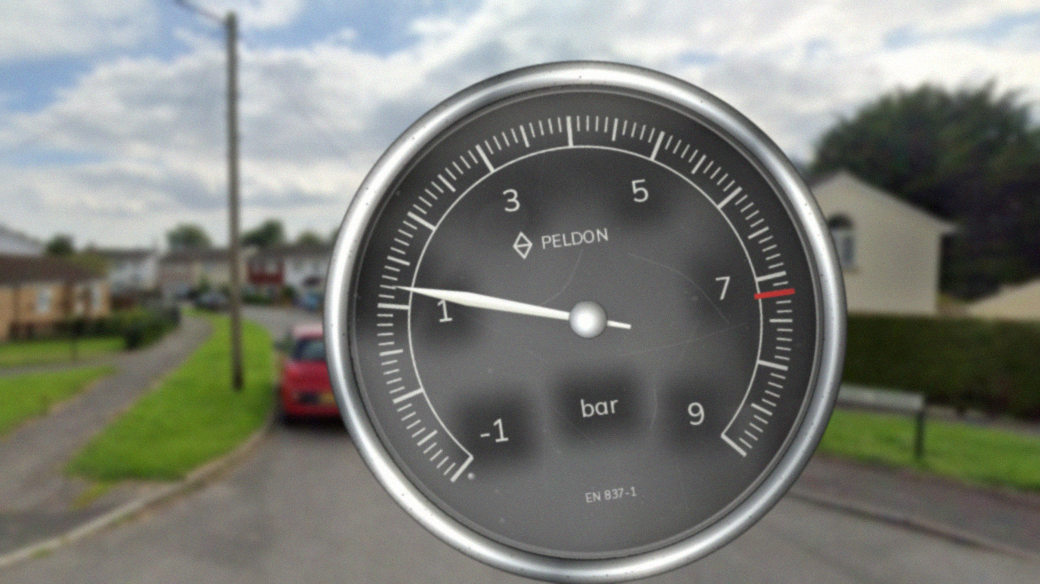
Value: 1.2; bar
